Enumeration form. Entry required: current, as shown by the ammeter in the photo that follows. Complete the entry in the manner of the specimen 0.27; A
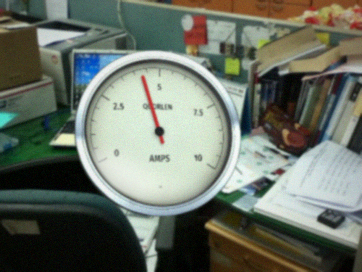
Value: 4.25; A
